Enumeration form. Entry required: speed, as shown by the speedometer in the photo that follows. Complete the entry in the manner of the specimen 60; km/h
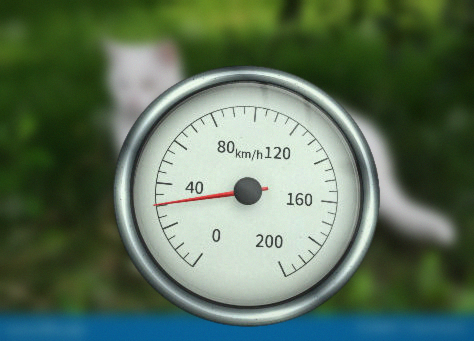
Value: 30; km/h
